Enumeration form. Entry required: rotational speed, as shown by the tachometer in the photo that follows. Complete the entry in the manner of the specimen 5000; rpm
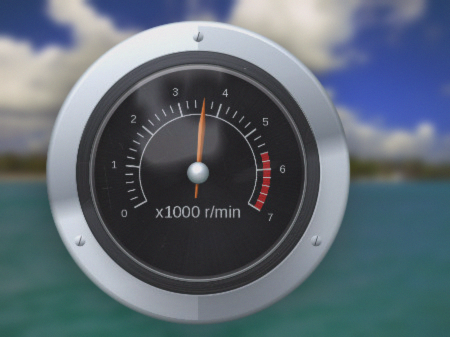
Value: 3600; rpm
